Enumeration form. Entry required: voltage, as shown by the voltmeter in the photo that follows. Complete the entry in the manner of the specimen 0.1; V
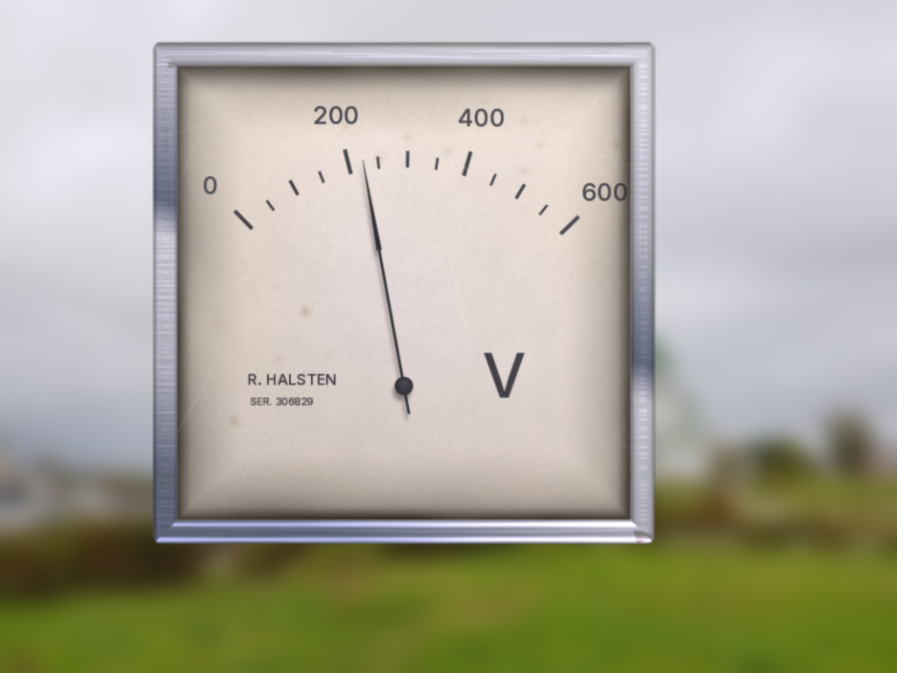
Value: 225; V
